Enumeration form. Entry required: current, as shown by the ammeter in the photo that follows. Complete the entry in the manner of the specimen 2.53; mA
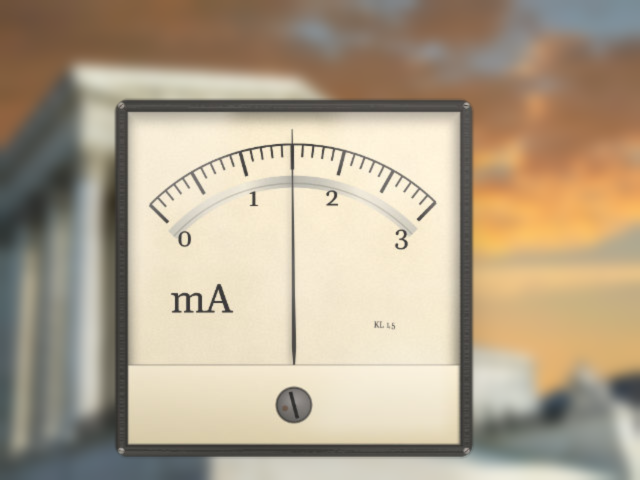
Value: 1.5; mA
